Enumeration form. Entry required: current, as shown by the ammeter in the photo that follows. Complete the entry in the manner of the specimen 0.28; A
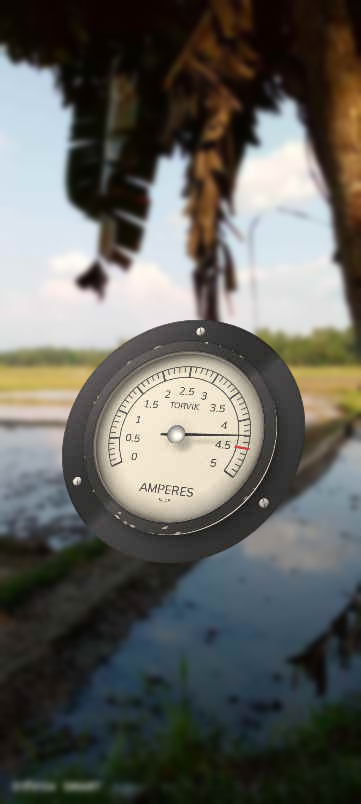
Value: 4.3; A
